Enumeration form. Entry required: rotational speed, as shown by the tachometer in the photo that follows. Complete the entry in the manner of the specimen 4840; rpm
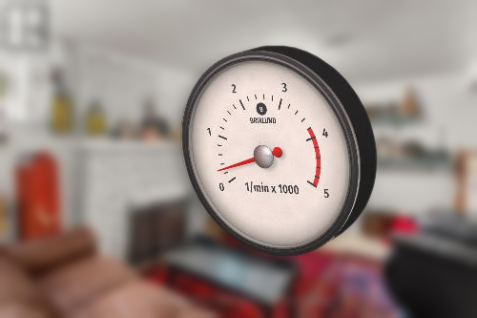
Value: 300; rpm
